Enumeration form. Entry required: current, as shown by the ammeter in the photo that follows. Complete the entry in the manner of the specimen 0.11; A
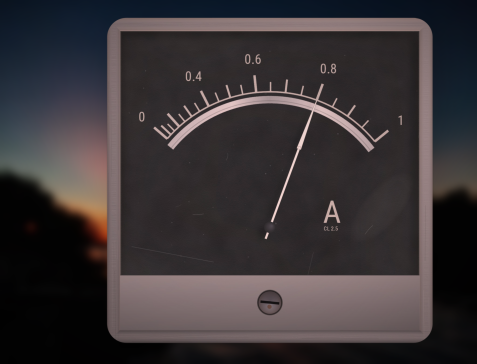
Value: 0.8; A
